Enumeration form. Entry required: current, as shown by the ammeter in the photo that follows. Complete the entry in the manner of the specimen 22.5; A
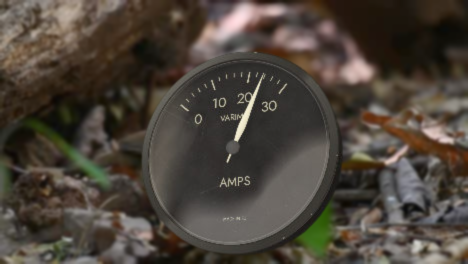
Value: 24; A
